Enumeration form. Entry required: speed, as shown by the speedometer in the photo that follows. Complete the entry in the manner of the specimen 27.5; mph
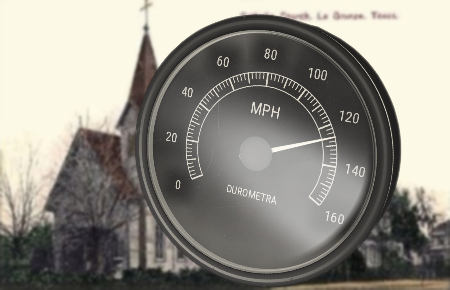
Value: 126; mph
